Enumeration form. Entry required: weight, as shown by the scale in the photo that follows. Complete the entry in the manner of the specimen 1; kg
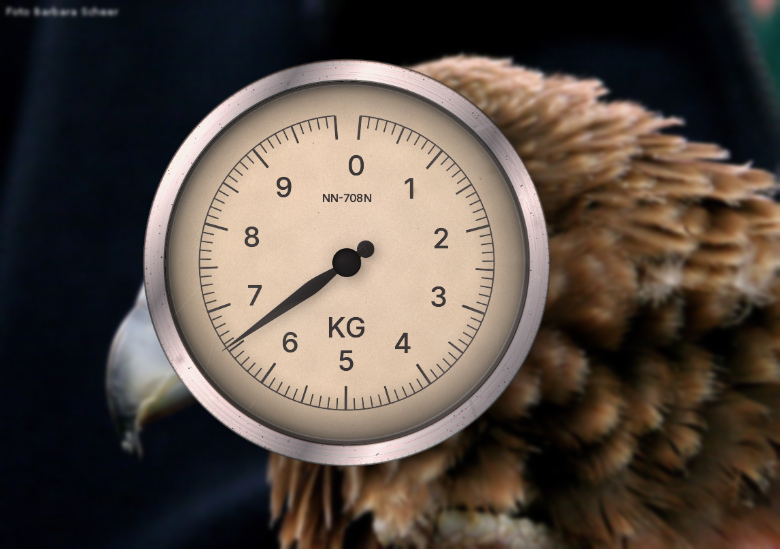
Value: 6.55; kg
